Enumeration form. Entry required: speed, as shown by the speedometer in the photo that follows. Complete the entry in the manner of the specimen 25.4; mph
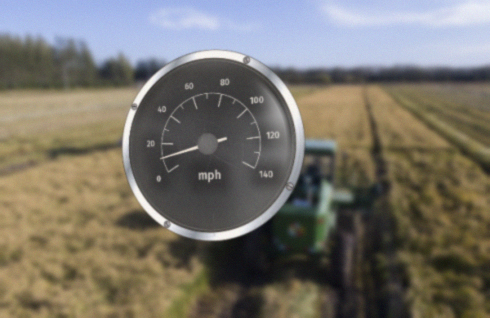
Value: 10; mph
